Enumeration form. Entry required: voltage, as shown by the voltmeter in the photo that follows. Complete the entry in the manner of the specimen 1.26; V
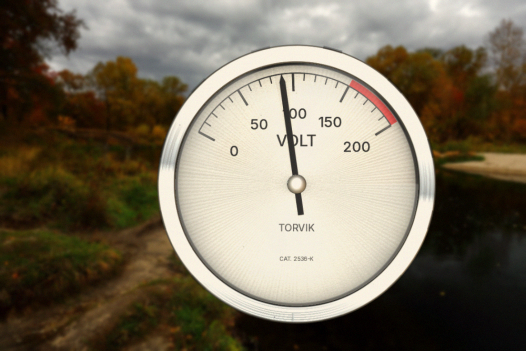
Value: 90; V
